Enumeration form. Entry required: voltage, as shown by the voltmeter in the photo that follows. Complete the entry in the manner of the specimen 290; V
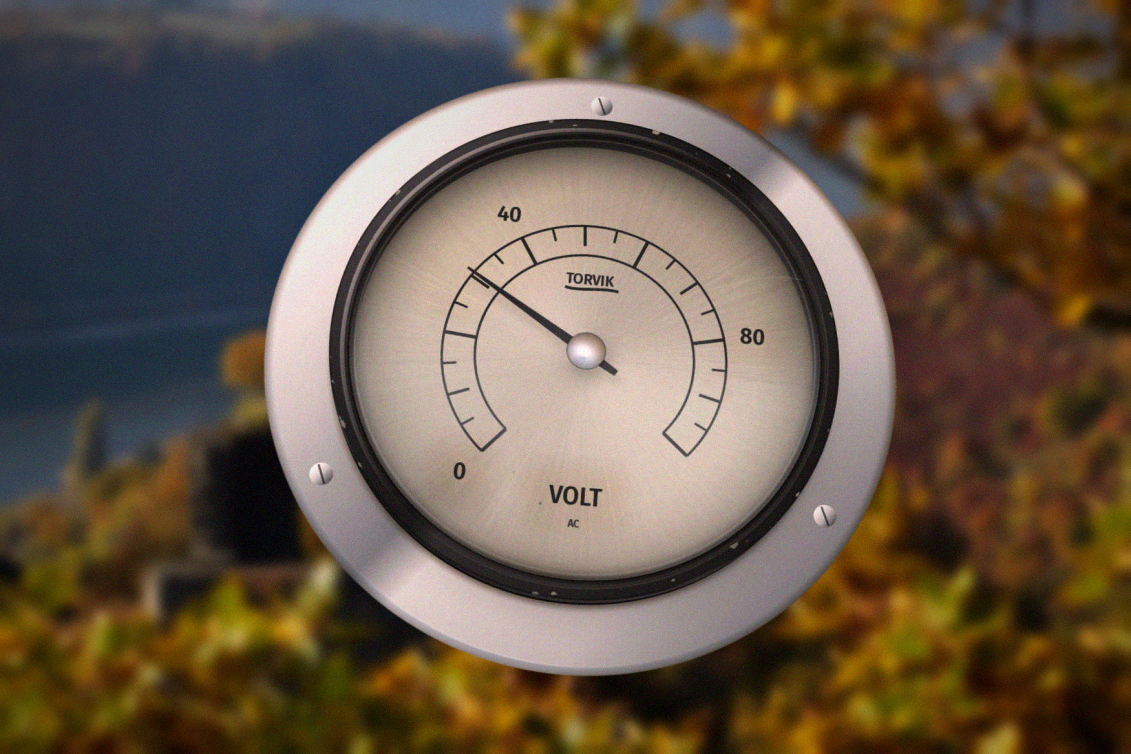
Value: 30; V
